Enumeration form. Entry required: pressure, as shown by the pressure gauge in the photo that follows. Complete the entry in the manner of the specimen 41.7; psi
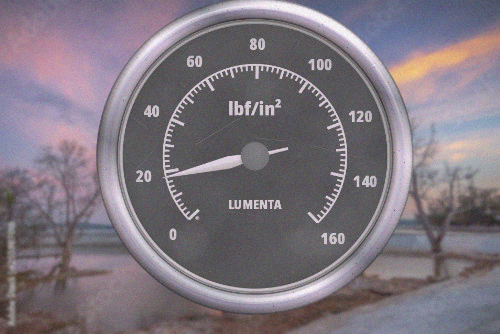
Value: 18; psi
